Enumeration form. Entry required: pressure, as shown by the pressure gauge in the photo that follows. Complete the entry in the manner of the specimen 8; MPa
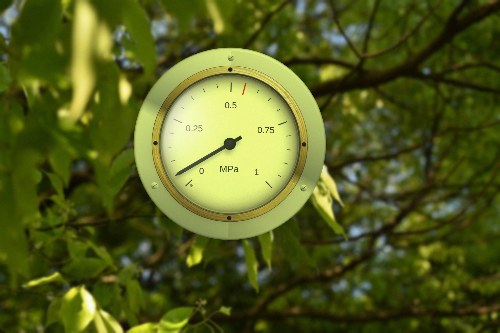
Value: 0.05; MPa
